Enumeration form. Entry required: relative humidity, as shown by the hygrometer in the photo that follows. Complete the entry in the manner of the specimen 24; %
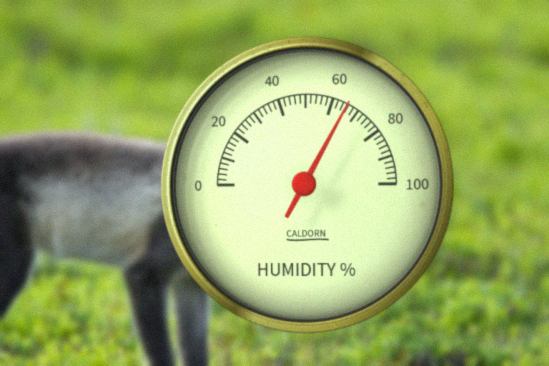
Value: 66; %
